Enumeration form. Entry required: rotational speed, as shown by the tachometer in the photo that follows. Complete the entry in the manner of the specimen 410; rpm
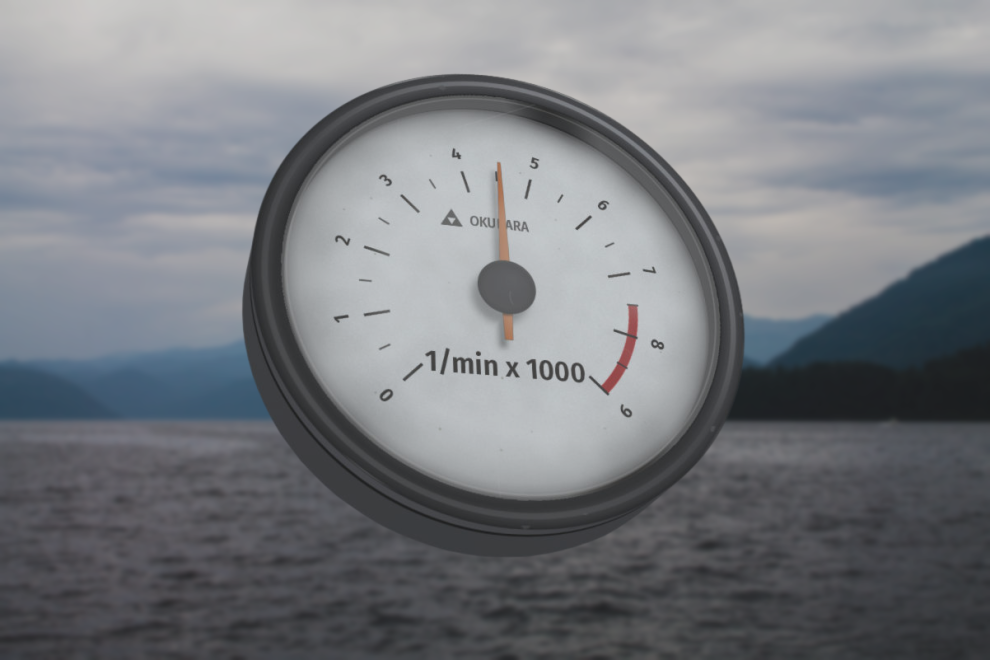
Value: 4500; rpm
